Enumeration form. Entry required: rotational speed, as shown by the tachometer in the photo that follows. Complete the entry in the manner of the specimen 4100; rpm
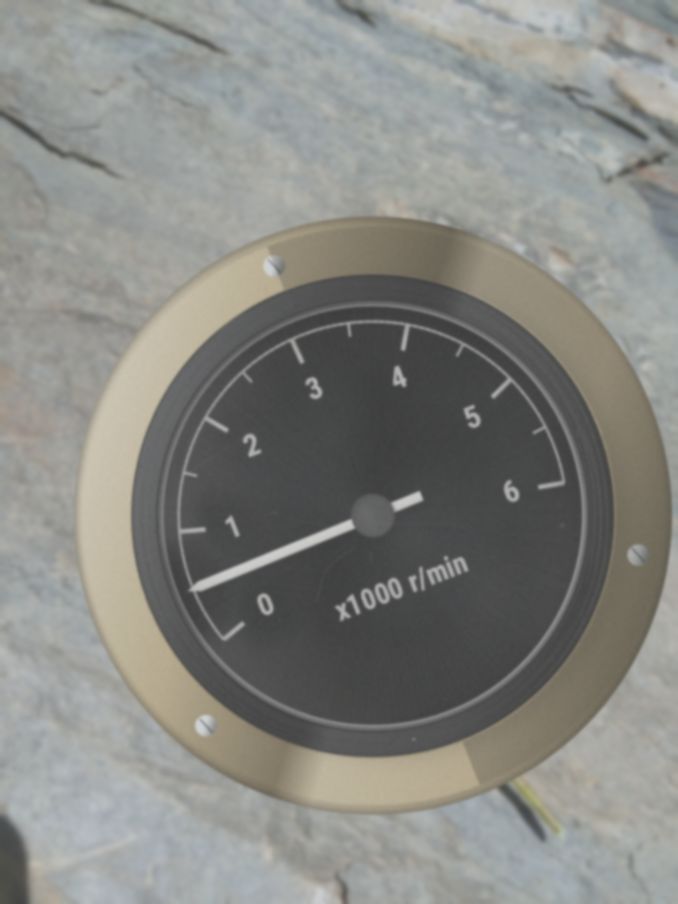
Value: 500; rpm
